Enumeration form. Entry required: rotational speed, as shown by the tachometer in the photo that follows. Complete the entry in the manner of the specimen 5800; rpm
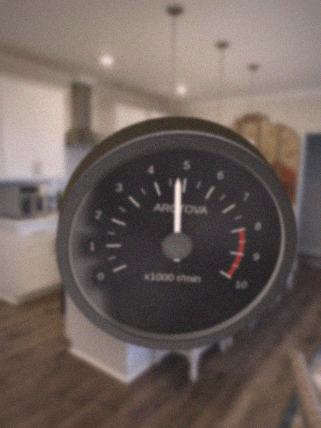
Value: 4750; rpm
